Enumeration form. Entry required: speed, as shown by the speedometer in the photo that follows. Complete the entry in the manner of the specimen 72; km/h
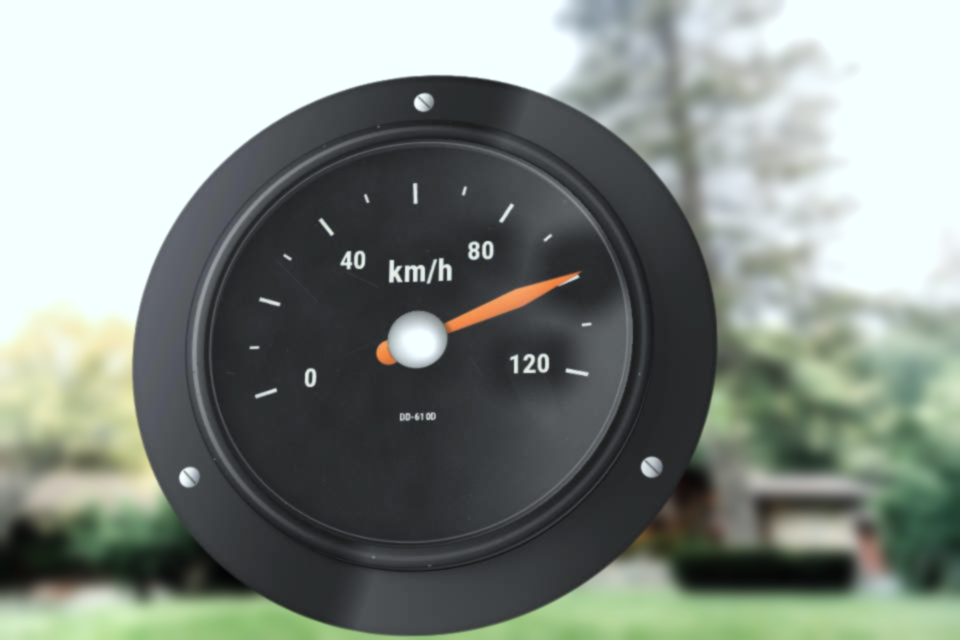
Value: 100; km/h
